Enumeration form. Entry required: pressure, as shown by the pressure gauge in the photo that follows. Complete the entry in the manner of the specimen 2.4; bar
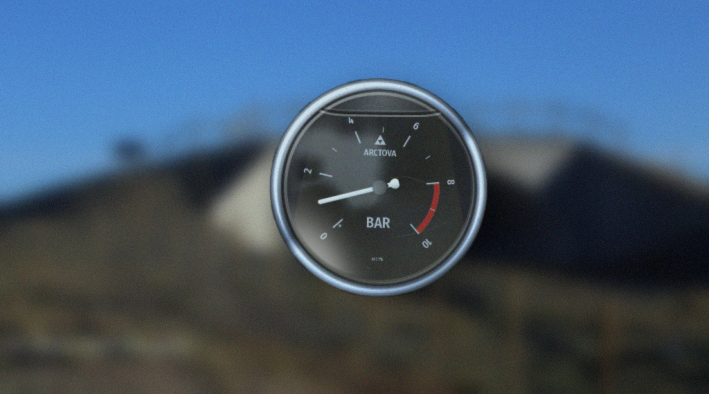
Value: 1; bar
